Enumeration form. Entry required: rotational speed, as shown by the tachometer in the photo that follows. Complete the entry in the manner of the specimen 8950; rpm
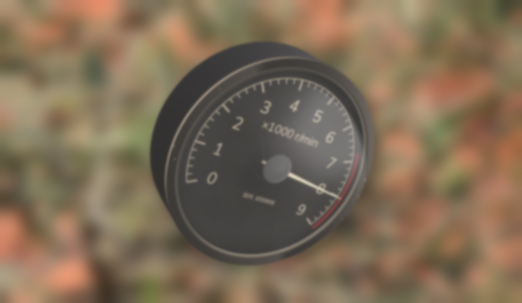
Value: 8000; rpm
